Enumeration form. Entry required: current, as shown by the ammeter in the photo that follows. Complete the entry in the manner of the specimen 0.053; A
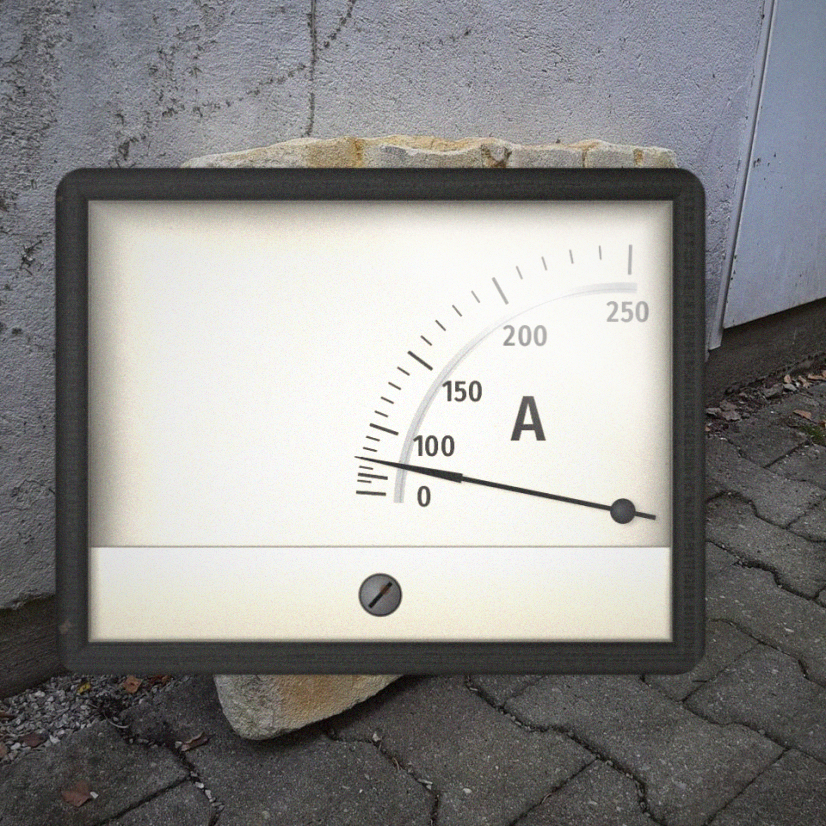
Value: 70; A
